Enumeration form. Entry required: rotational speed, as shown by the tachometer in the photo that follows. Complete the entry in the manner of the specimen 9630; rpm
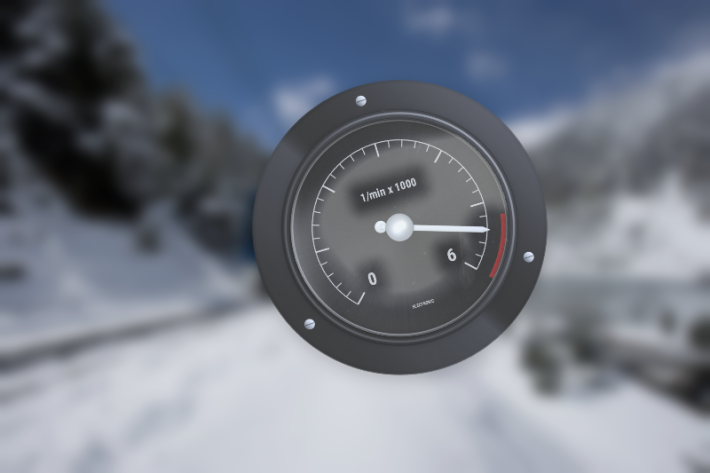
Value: 5400; rpm
